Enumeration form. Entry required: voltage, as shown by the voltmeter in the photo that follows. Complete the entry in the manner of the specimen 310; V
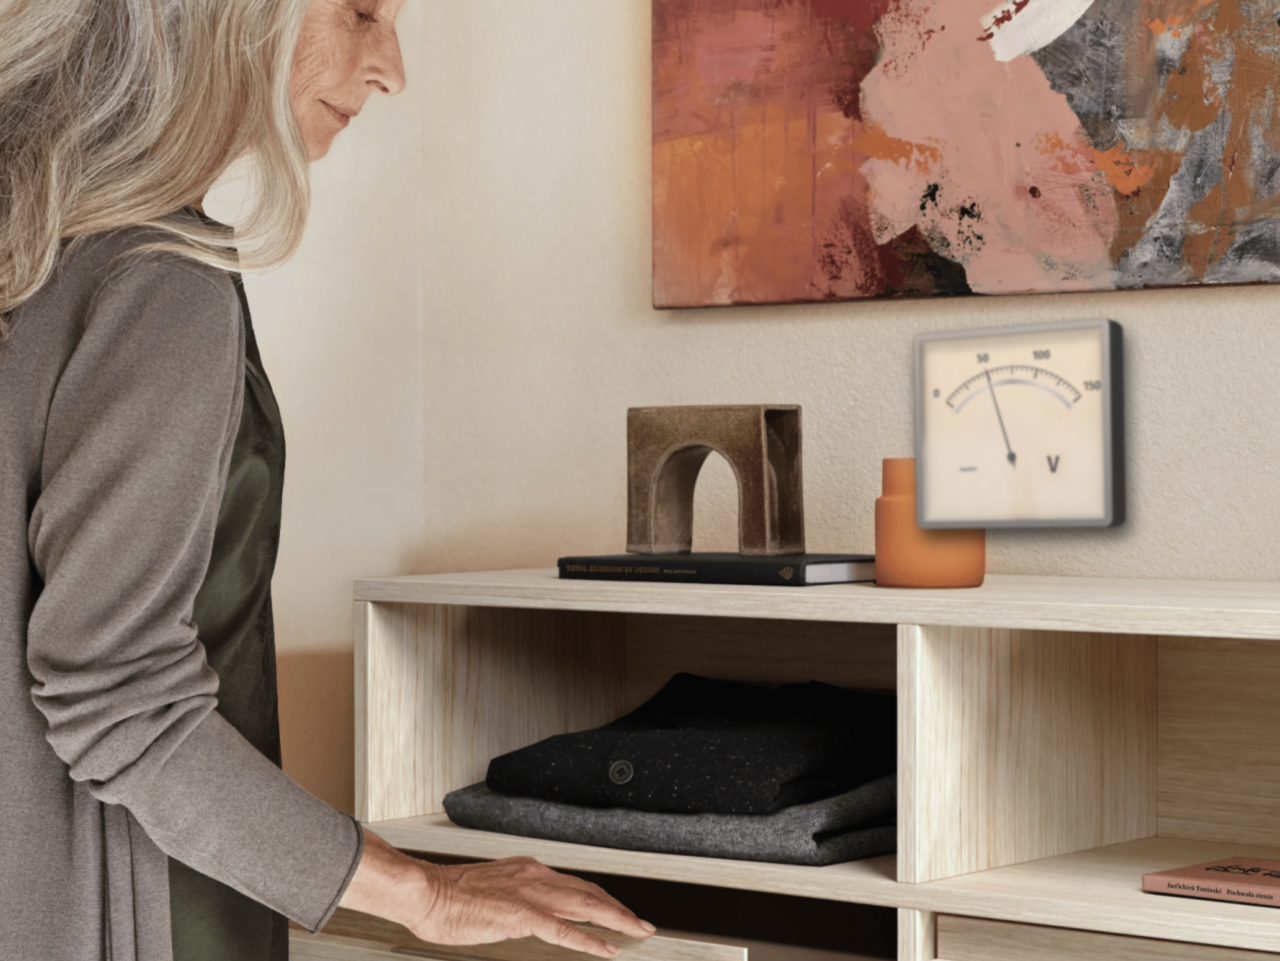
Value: 50; V
